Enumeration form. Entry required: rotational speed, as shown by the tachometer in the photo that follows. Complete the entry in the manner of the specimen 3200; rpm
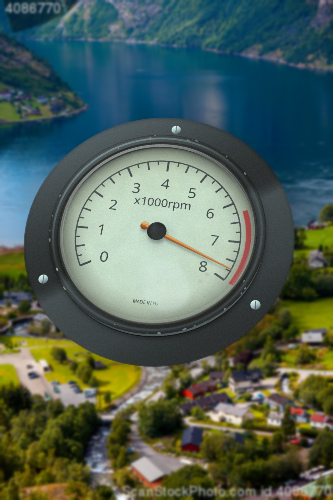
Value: 7750; rpm
